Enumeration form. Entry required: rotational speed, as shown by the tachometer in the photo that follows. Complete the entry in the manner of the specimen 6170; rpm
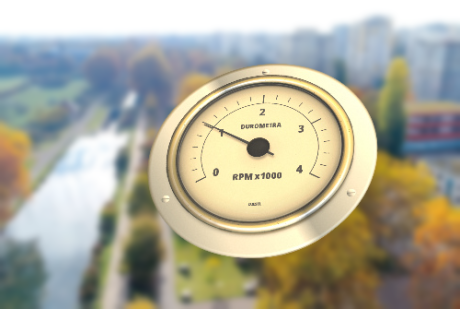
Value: 1000; rpm
